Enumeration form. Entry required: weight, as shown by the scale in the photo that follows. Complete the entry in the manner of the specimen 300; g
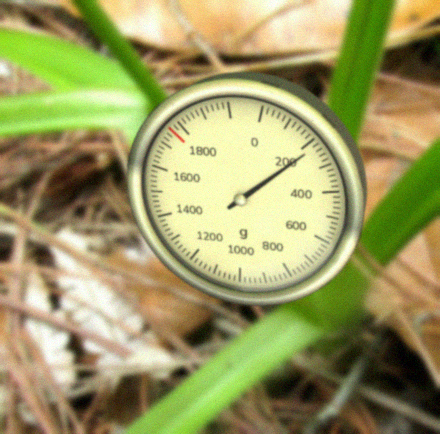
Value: 220; g
